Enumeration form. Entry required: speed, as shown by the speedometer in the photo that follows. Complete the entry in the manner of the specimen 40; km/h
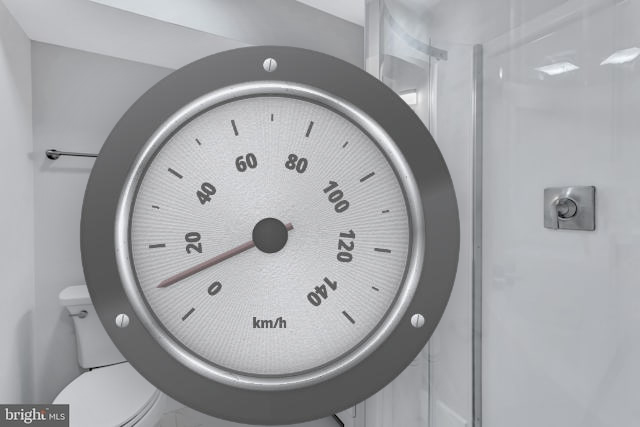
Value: 10; km/h
